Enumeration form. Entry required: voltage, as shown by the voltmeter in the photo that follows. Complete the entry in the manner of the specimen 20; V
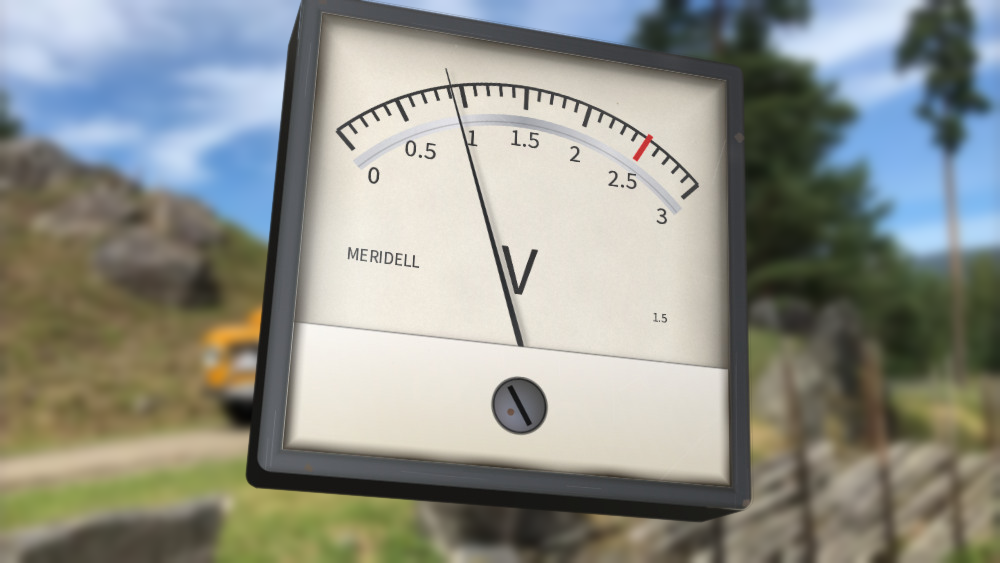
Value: 0.9; V
